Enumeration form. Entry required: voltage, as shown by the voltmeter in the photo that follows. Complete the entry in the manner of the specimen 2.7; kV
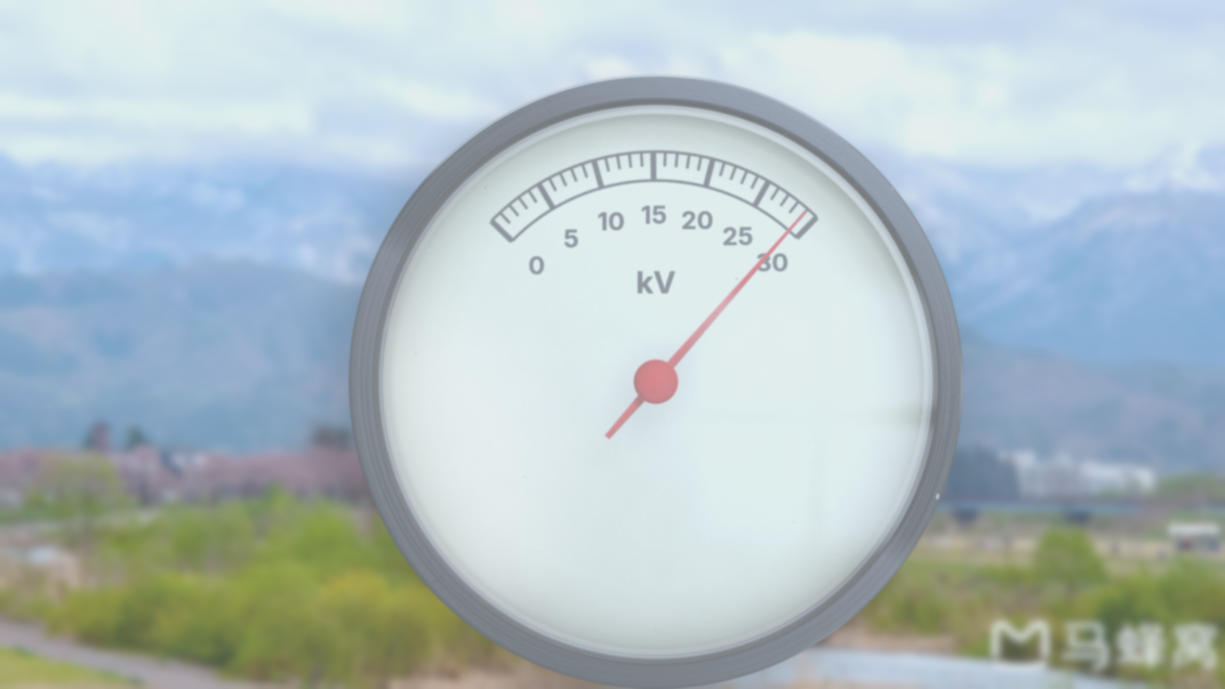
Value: 29; kV
